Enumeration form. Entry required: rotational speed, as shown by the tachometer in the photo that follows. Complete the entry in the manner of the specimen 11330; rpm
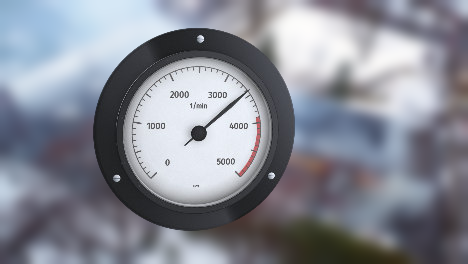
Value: 3400; rpm
